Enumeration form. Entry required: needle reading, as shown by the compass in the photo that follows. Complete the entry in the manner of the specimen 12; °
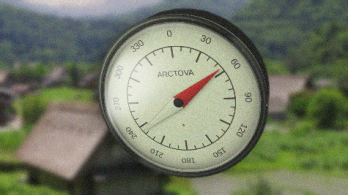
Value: 55; °
